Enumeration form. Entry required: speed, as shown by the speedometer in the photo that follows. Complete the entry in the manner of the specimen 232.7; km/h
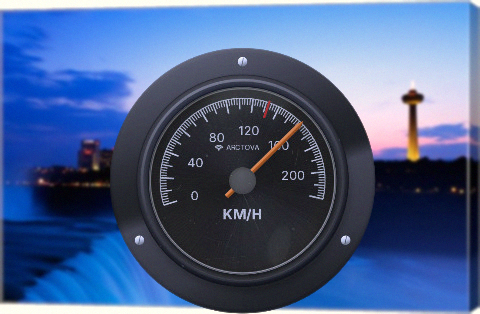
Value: 160; km/h
